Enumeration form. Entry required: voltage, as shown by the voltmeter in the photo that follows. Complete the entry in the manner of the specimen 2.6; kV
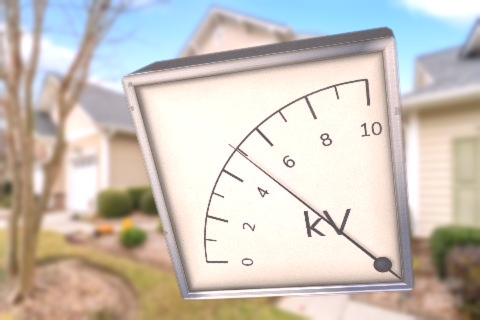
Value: 5; kV
